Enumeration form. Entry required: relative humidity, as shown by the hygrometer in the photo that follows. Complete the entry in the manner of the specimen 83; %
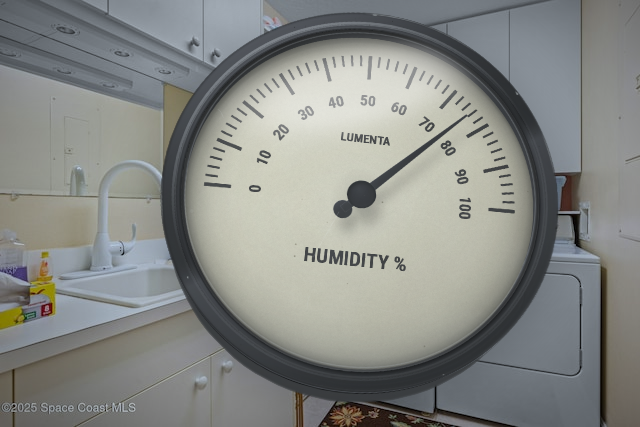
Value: 76; %
